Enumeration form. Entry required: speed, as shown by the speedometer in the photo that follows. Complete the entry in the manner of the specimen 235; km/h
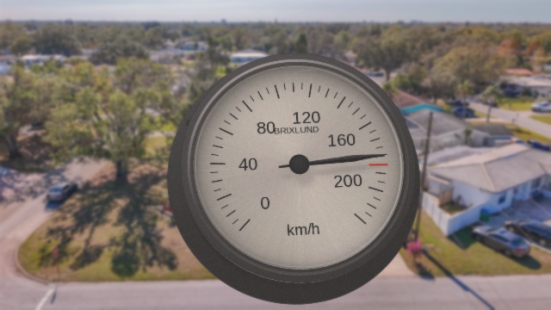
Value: 180; km/h
